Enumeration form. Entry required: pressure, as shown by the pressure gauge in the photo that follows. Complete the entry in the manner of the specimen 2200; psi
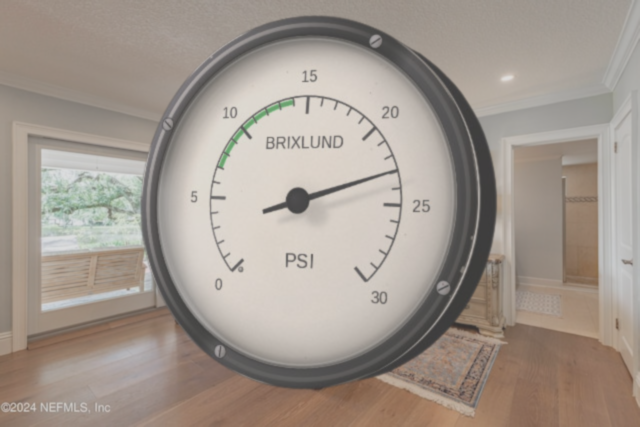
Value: 23; psi
